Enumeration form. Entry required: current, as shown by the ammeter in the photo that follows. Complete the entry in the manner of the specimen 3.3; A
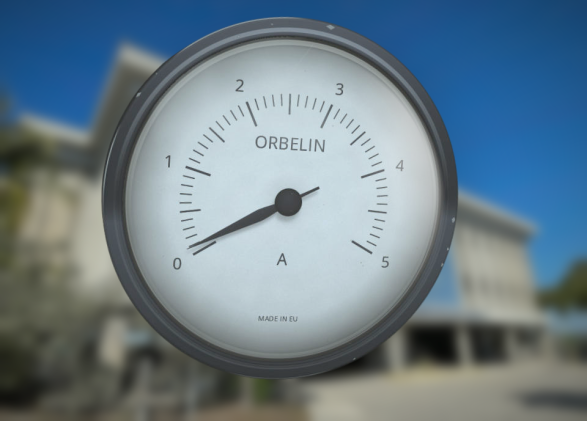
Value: 0.1; A
